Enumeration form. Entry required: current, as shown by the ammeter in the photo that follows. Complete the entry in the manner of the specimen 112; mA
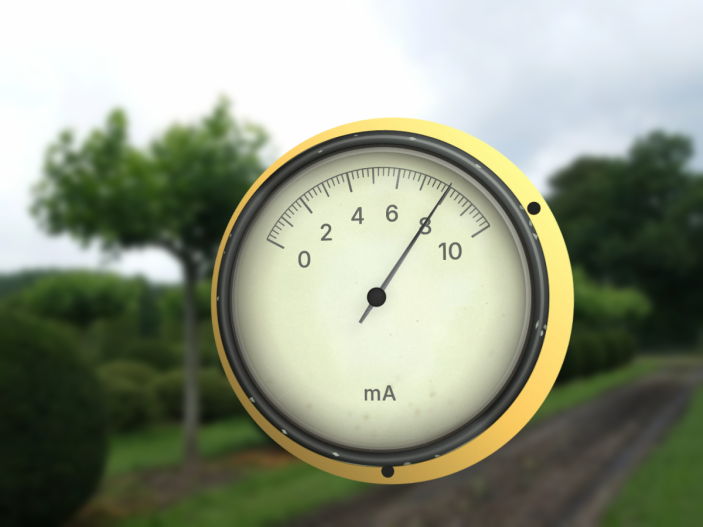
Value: 8; mA
